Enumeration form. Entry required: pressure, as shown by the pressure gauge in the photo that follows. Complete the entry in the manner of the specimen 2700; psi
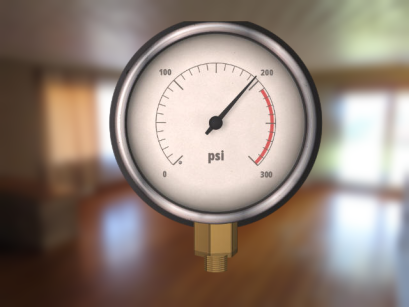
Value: 195; psi
